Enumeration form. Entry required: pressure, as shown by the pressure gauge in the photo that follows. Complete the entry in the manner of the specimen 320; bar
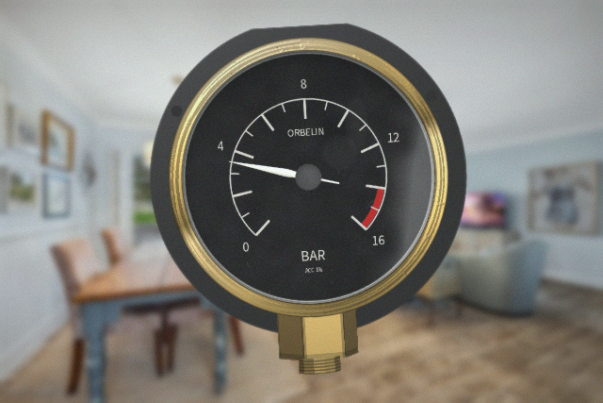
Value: 3.5; bar
